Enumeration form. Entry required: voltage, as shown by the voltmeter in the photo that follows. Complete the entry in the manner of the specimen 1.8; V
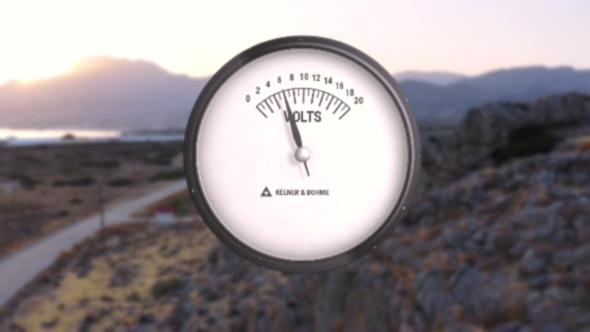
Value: 6; V
